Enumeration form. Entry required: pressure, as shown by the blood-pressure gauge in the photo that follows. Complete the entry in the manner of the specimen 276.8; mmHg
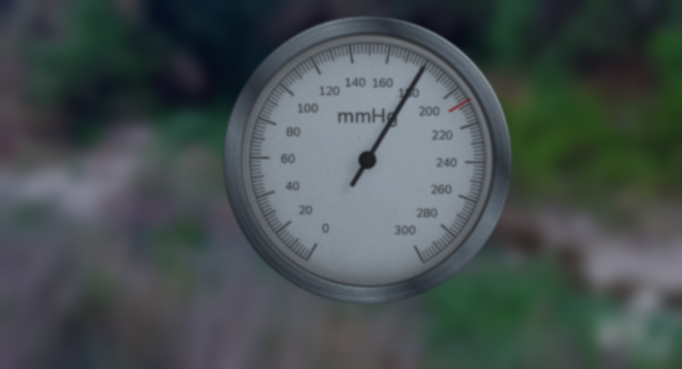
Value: 180; mmHg
